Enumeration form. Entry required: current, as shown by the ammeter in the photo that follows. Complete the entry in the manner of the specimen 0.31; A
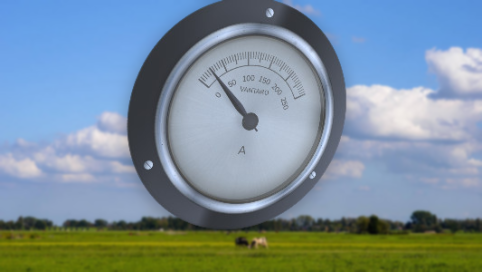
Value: 25; A
